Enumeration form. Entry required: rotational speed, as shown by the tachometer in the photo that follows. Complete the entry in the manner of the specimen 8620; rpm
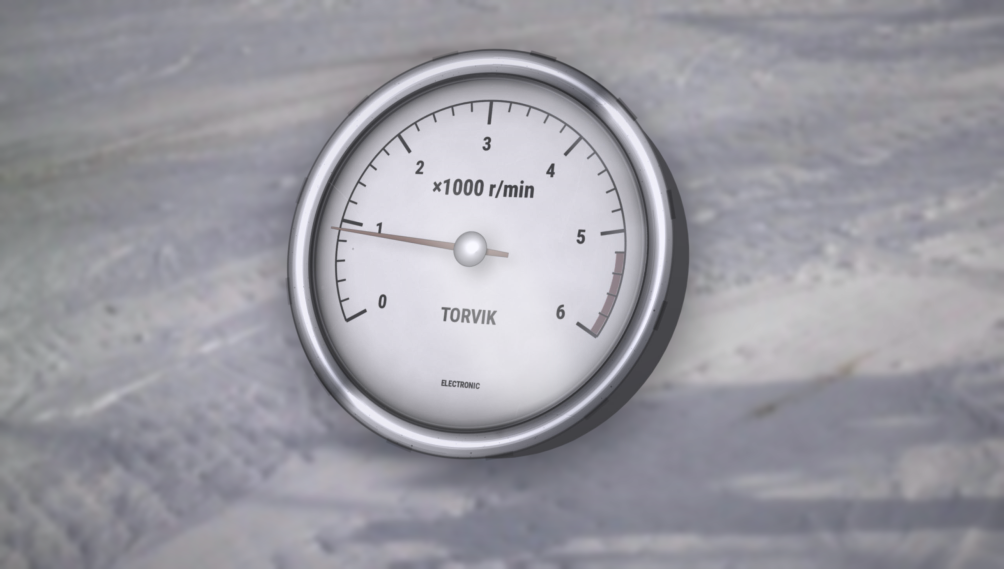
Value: 900; rpm
